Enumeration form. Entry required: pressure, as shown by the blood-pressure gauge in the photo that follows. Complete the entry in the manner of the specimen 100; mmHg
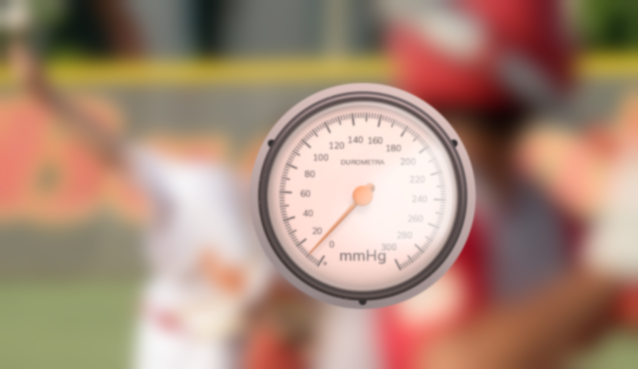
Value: 10; mmHg
